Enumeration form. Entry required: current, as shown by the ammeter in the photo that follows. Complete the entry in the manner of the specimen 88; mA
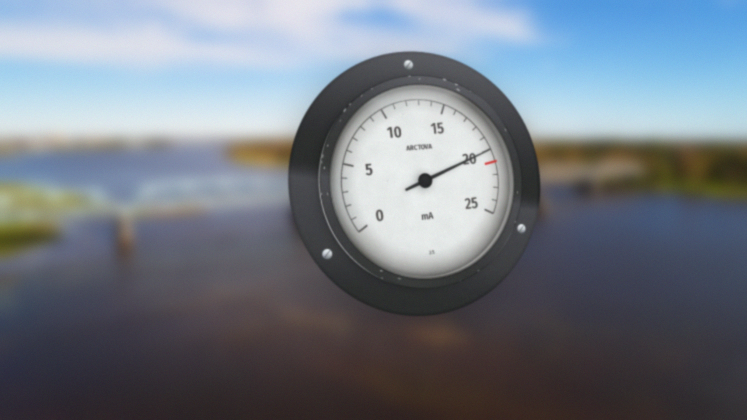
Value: 20; mA
